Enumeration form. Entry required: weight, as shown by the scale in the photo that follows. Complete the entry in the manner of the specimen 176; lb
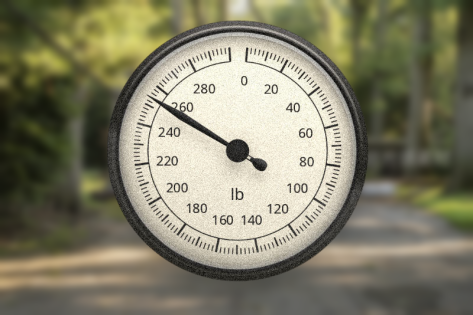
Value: 254; lb
